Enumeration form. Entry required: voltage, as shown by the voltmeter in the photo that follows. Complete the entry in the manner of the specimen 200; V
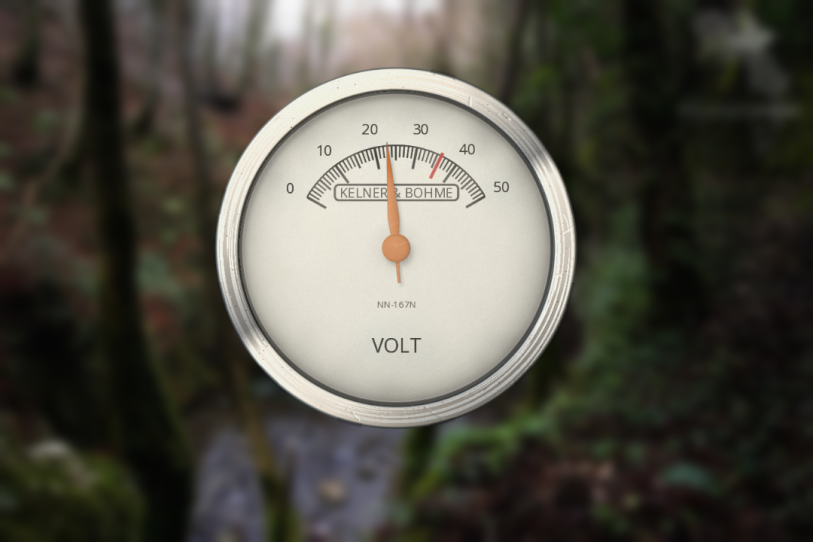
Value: 23; V
